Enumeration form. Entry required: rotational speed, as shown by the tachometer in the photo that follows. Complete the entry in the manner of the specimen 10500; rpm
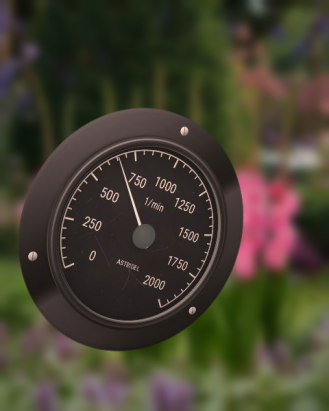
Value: 650; rpm
